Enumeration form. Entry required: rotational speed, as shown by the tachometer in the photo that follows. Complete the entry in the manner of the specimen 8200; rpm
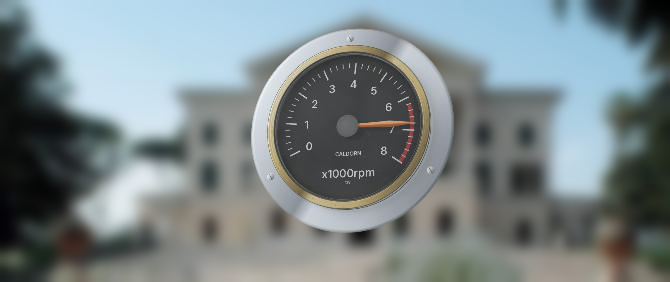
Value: 6800; rpm
